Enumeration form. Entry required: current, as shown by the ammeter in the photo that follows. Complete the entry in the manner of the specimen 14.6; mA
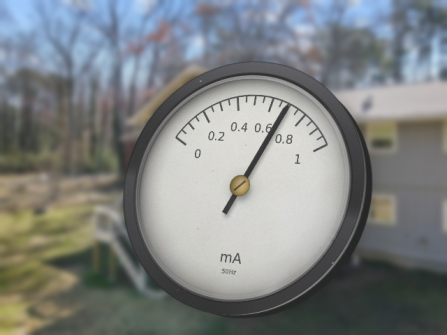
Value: 0.7; mA
